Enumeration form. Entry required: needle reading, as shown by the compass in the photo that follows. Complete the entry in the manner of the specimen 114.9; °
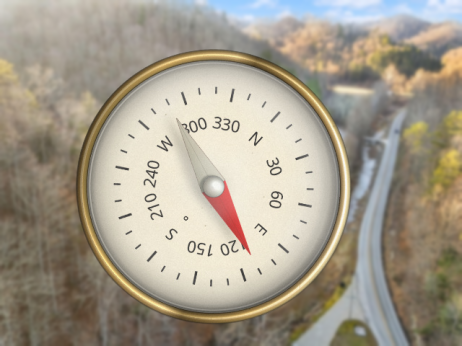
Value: 110; °
